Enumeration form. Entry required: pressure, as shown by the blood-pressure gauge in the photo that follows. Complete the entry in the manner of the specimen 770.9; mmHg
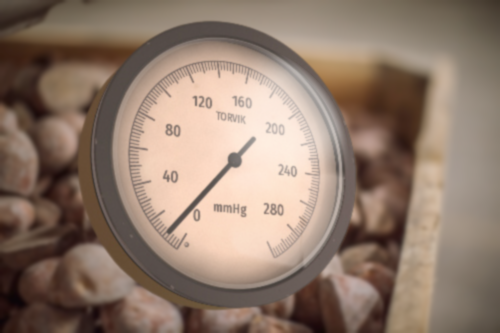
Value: 10; mmHg
